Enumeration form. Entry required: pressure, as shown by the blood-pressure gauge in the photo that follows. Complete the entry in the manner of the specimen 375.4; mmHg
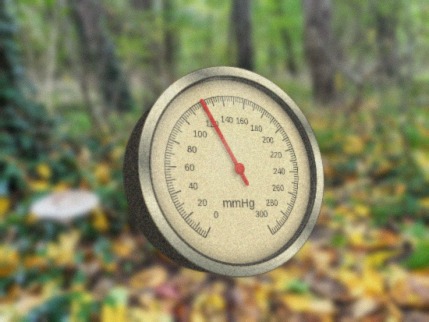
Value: 120; mmHg
